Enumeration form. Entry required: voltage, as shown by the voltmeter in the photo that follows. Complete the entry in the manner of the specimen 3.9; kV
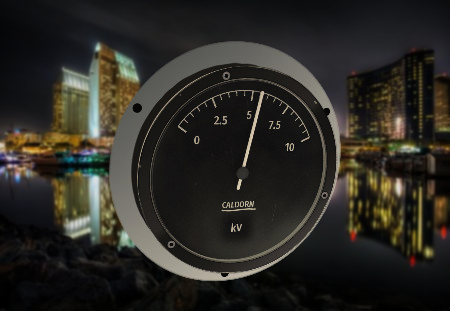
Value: 5.5; kV
